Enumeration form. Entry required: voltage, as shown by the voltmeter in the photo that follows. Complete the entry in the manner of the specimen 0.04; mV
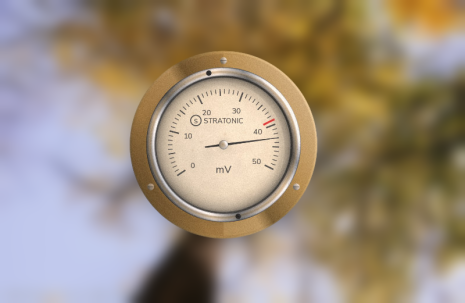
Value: 43; mV
